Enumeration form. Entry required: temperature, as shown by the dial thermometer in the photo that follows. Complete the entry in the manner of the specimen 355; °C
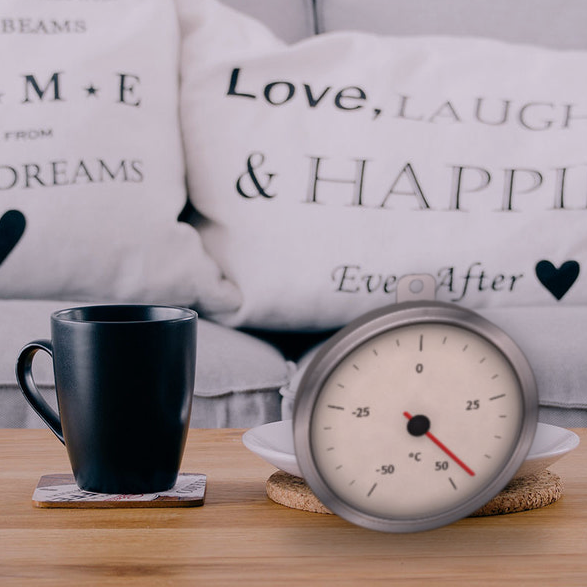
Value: 45; °C
